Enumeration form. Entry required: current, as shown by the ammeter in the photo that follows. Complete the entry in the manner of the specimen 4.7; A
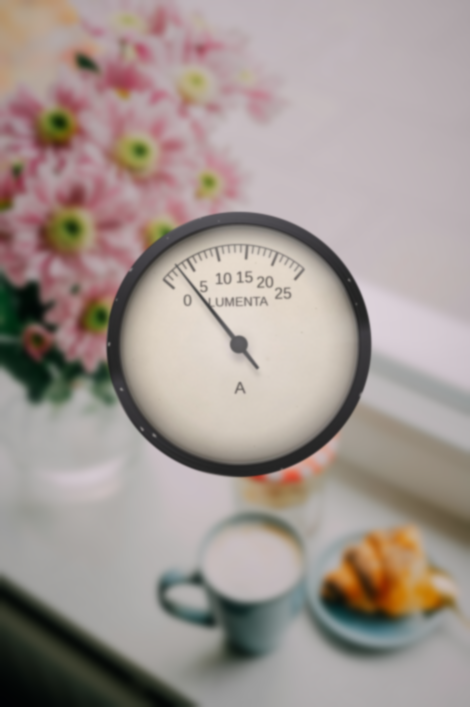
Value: 3; A
